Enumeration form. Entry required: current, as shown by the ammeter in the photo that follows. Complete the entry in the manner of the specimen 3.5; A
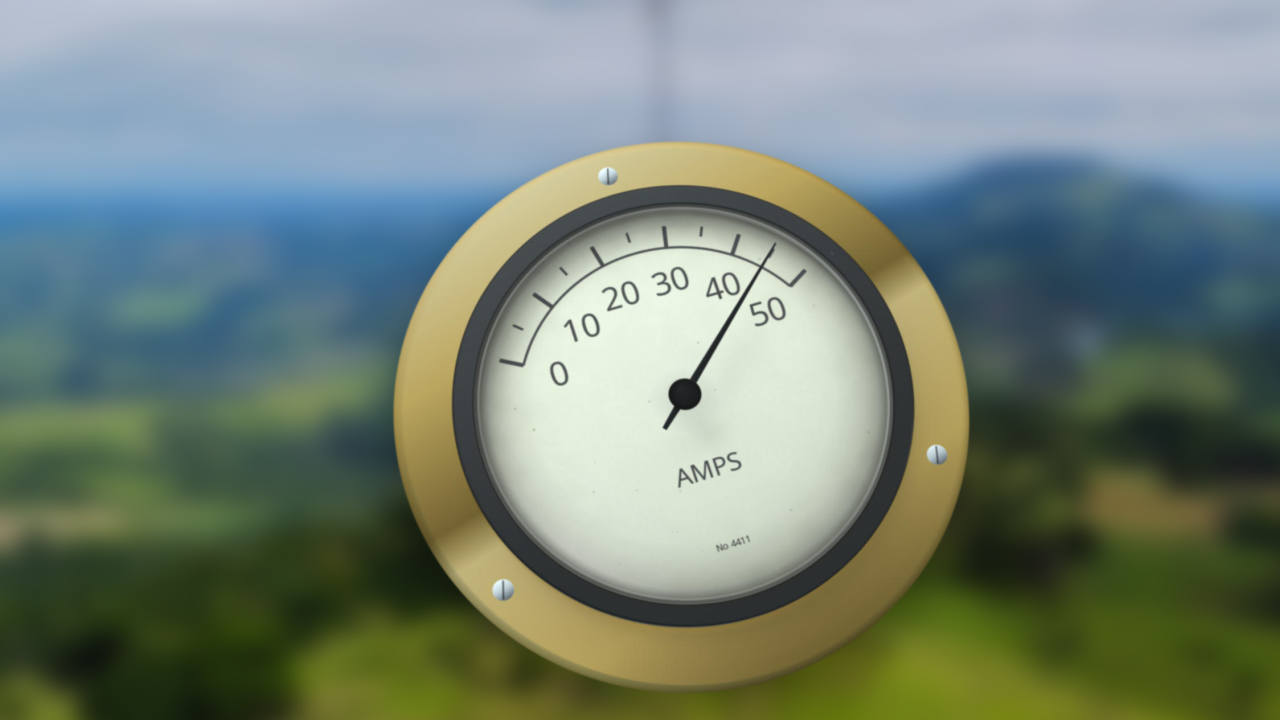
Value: 45; A
